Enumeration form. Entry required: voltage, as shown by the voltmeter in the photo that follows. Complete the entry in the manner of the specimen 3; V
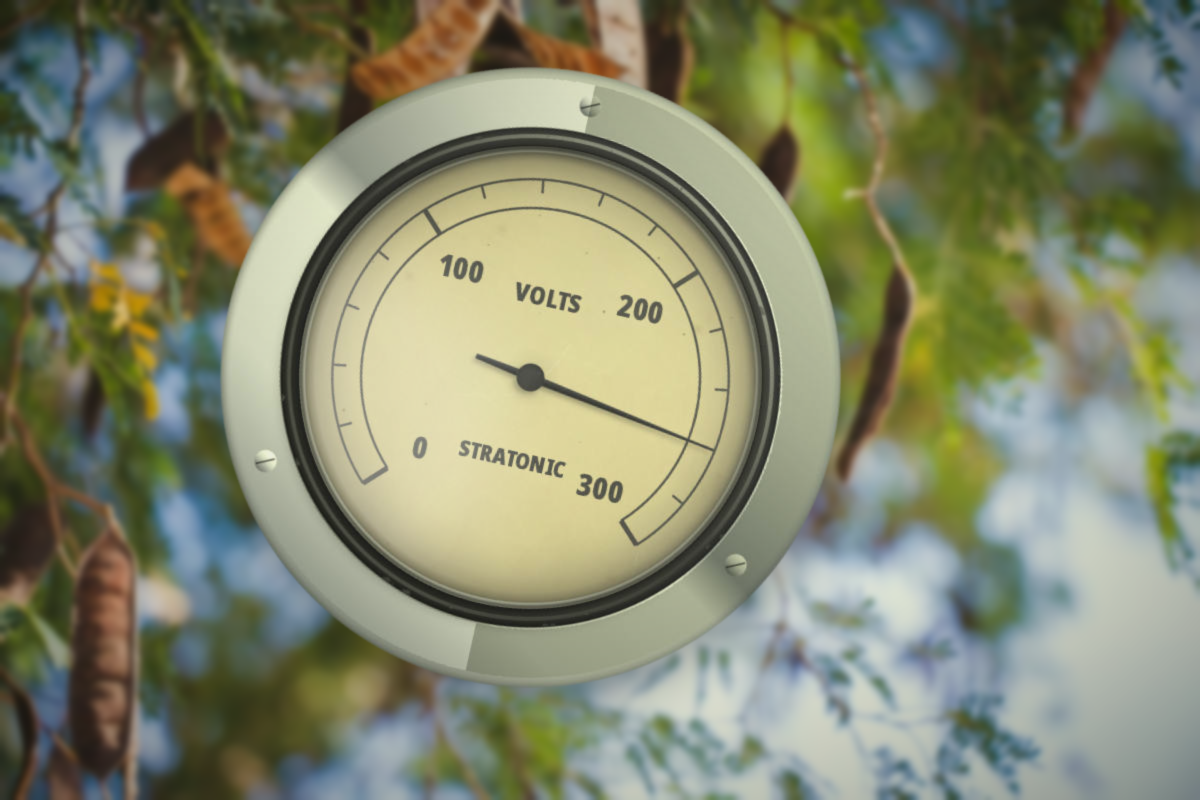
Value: 260; V
